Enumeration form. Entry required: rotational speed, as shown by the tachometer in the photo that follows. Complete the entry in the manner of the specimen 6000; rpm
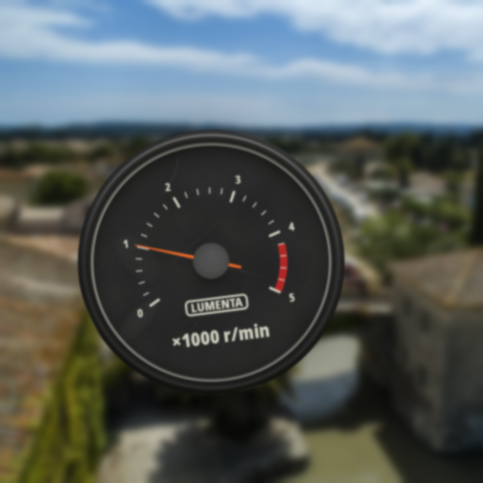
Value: 1000; rpm
